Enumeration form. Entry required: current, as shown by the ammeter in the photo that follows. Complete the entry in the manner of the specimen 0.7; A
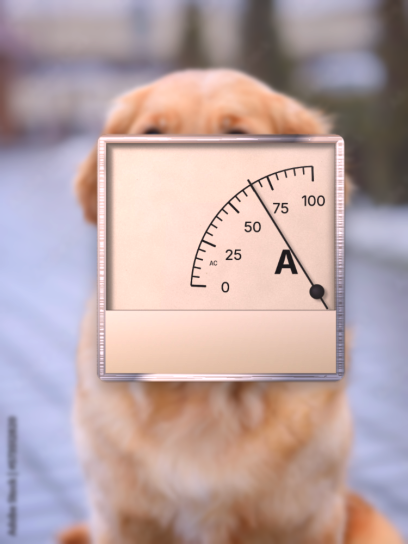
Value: 65; A
